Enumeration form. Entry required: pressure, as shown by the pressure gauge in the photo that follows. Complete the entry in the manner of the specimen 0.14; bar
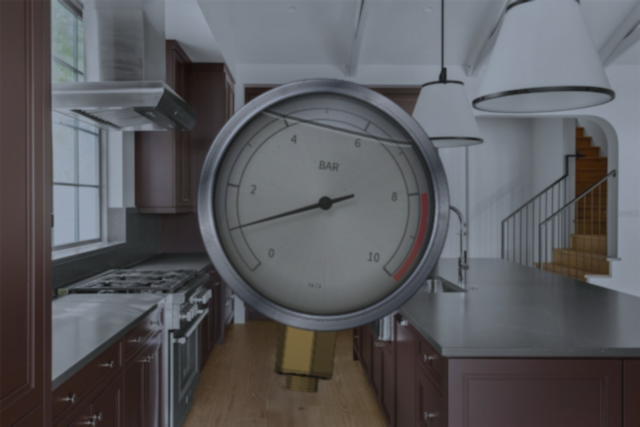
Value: 1; bar
